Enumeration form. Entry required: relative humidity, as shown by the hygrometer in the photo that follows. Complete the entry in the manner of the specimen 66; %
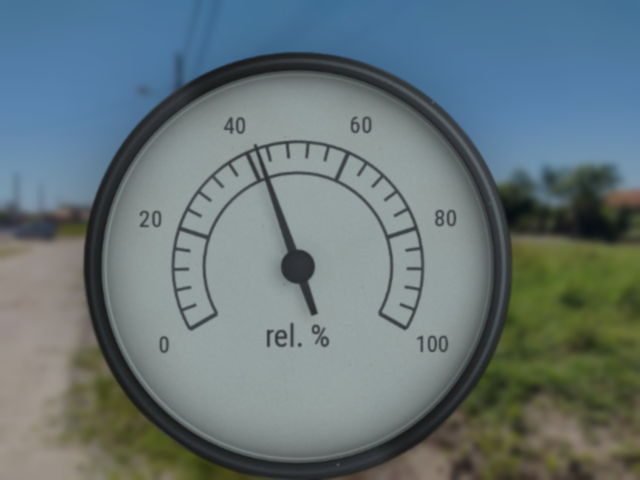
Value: 42; %
